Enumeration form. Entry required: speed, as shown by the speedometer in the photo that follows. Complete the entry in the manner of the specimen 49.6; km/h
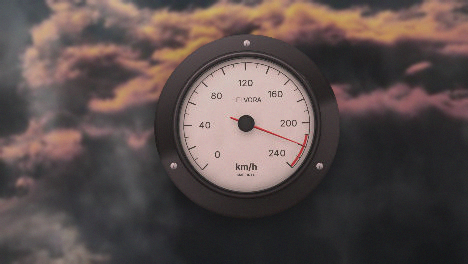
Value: 220; km/h
